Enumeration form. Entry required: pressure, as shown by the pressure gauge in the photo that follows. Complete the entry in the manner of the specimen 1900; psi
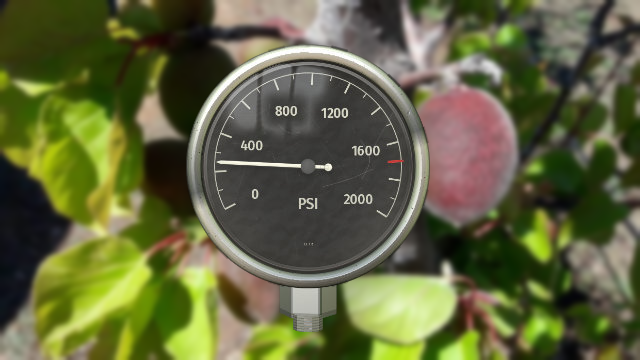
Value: 250; psi
